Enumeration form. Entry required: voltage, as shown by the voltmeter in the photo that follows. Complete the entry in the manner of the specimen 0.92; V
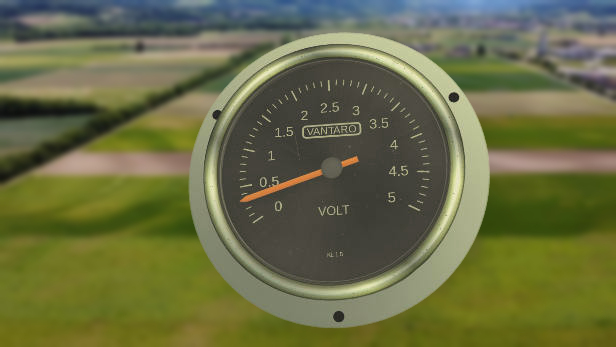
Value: 0.3; V
